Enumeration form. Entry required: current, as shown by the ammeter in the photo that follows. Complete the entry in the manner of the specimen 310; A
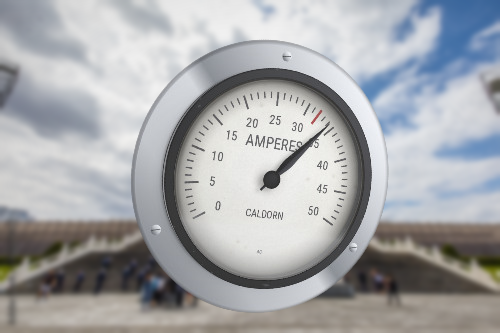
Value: 34; A
